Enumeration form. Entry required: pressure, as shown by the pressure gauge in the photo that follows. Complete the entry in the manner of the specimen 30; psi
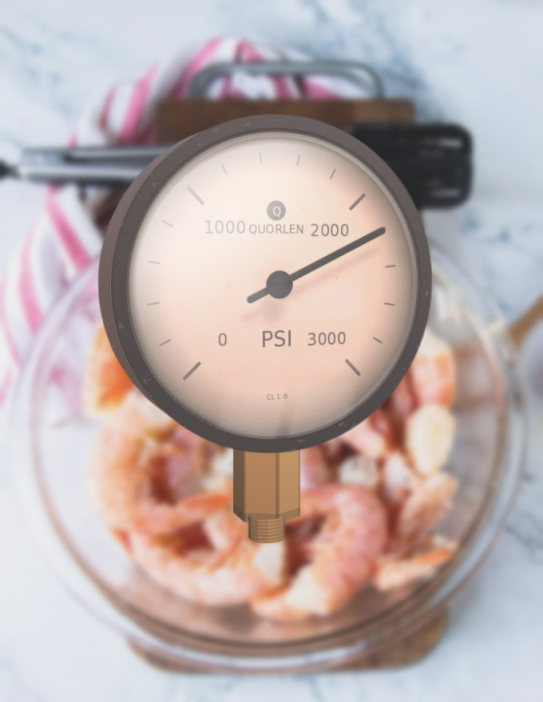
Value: 2200; psi
